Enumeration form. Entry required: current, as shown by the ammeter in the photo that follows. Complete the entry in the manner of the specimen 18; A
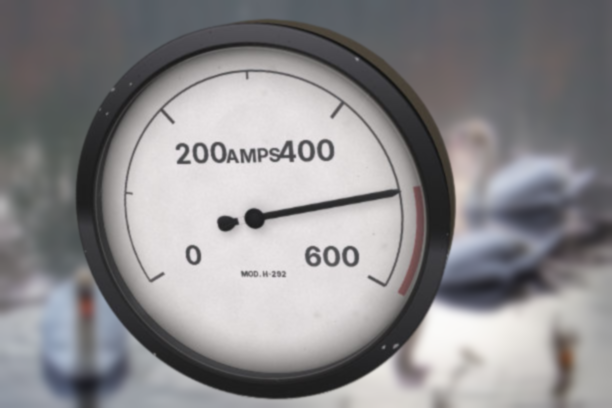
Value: 500; A
